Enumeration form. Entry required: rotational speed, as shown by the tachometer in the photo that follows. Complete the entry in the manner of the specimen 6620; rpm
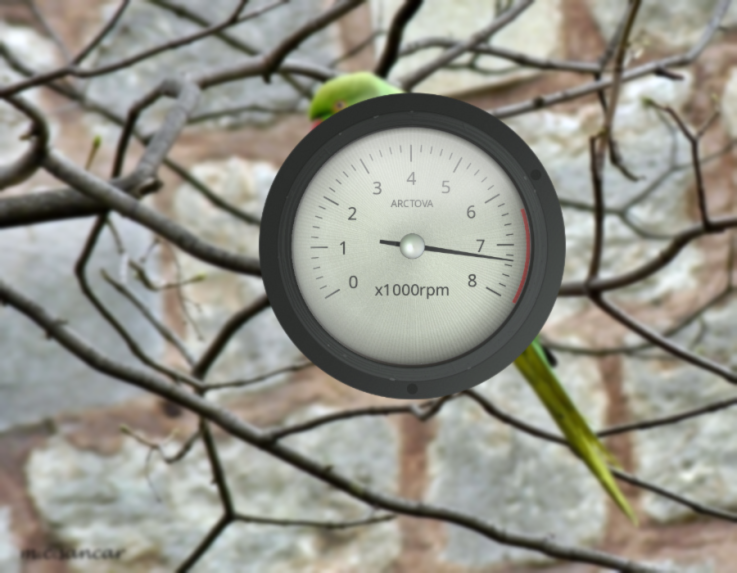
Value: 7300; rpm
